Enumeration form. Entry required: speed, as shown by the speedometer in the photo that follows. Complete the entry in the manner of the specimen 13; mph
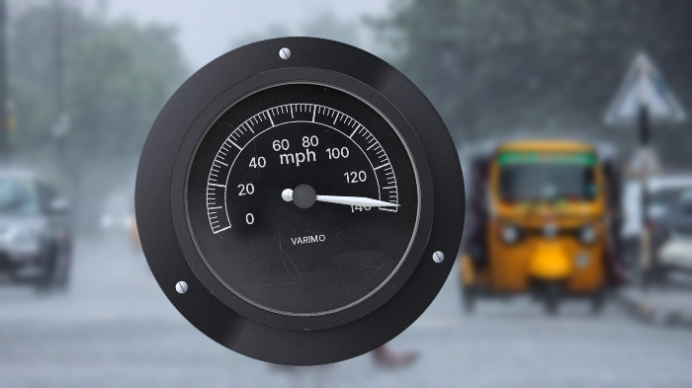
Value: 138; mph
